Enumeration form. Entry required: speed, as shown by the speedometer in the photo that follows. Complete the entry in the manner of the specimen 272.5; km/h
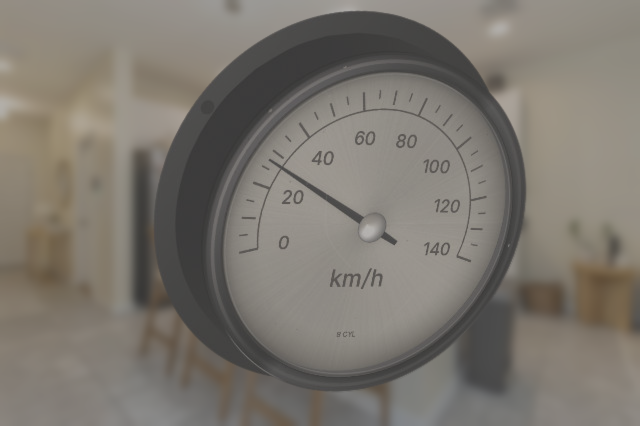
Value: 27.5; km/h
